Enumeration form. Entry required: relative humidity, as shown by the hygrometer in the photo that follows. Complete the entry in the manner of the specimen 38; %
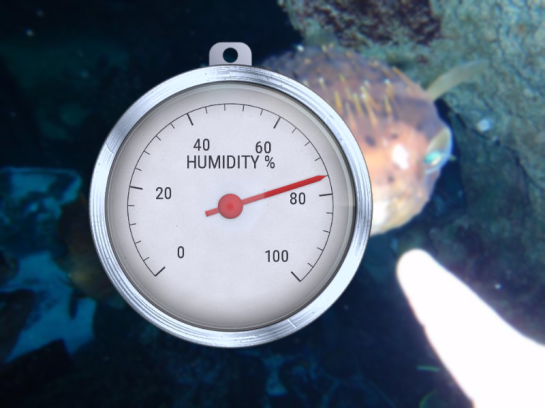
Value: 76; %
